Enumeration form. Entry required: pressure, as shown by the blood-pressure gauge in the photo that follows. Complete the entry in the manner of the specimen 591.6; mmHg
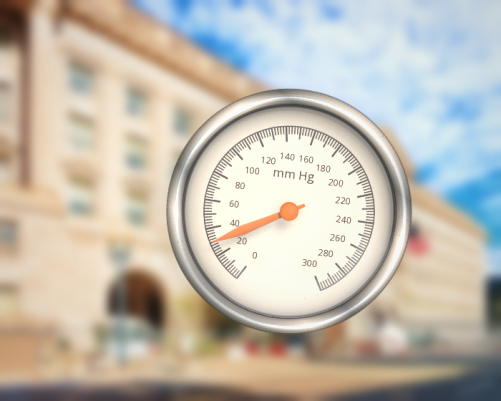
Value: 30; mmHg
